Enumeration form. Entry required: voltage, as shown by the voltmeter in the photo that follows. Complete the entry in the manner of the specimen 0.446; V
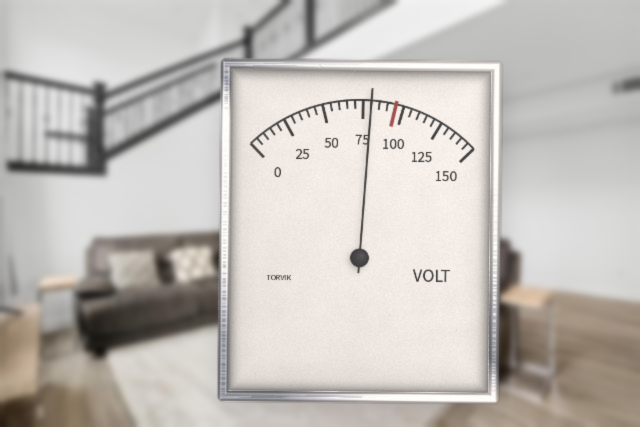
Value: 80; V
